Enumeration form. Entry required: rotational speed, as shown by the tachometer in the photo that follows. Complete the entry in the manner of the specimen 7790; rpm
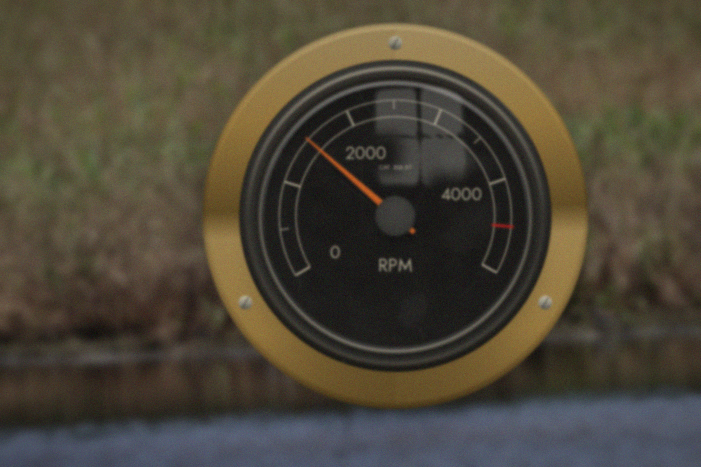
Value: 1500; rpm
